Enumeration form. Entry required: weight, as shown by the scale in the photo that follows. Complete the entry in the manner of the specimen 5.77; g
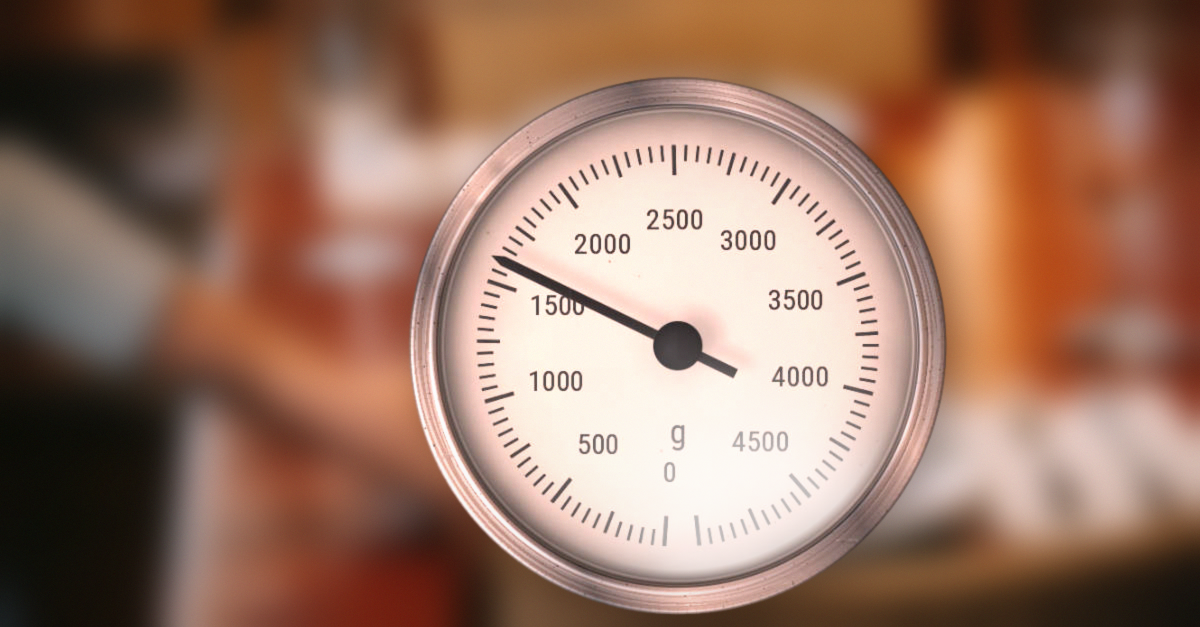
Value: 1600; g
